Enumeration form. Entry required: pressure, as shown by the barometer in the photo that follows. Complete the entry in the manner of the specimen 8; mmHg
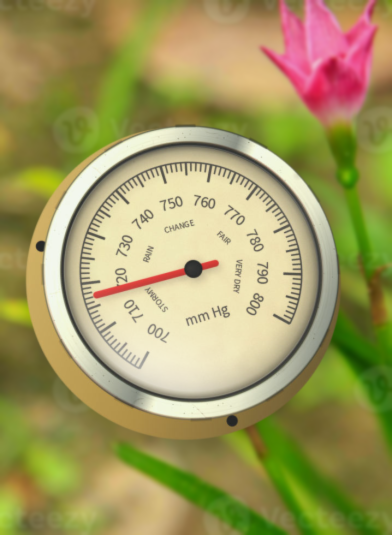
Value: 717; mmHg
